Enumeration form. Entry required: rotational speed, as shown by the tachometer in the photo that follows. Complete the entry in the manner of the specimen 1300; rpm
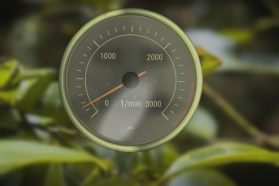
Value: 150; rpm
